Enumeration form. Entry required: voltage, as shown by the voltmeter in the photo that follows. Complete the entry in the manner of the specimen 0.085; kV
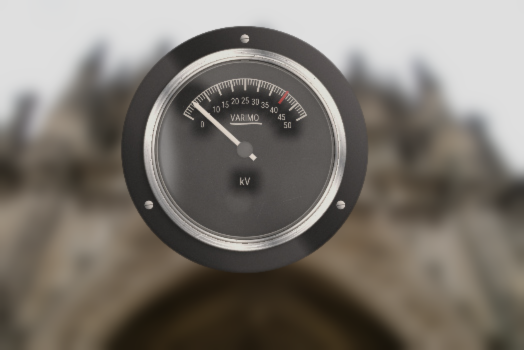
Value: 5; kV
